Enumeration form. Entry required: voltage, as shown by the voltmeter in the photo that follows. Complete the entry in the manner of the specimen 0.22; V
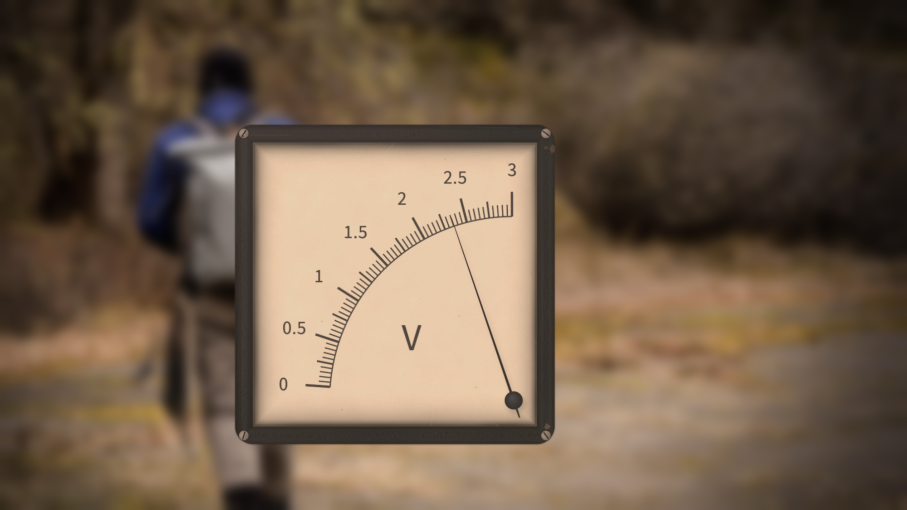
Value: 2.35; V
